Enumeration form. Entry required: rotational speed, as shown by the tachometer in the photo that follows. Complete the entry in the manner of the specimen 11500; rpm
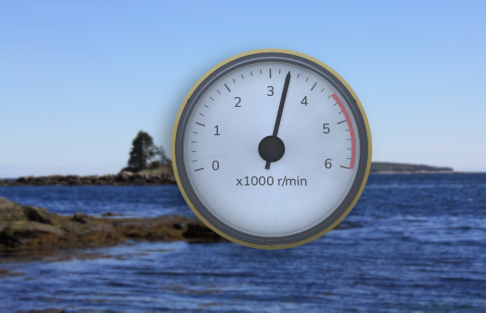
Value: 3400; rpm
